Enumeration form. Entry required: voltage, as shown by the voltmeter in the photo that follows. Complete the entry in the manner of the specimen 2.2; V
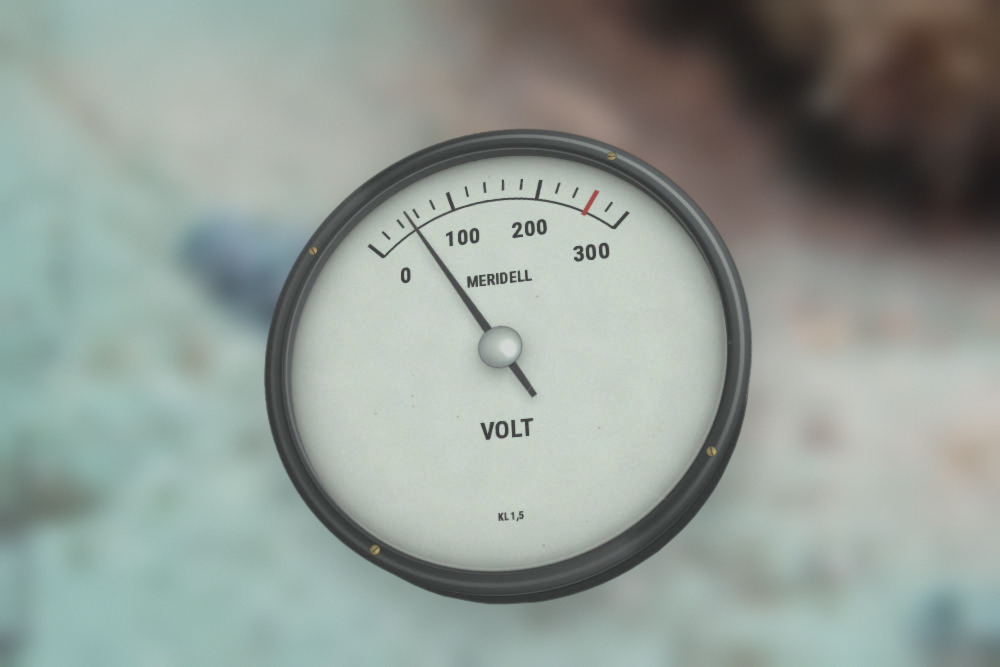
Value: 50; V
